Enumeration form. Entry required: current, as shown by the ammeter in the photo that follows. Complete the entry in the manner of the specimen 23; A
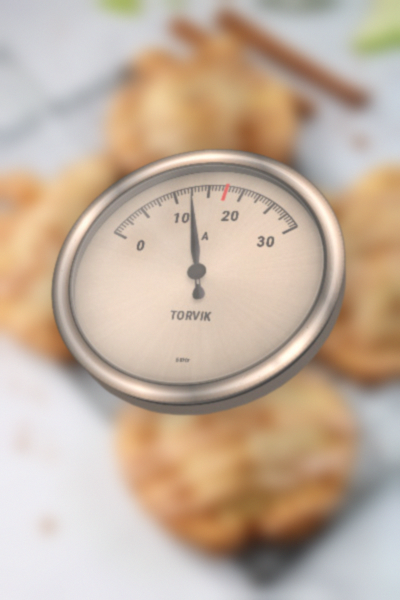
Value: 12.5; A
